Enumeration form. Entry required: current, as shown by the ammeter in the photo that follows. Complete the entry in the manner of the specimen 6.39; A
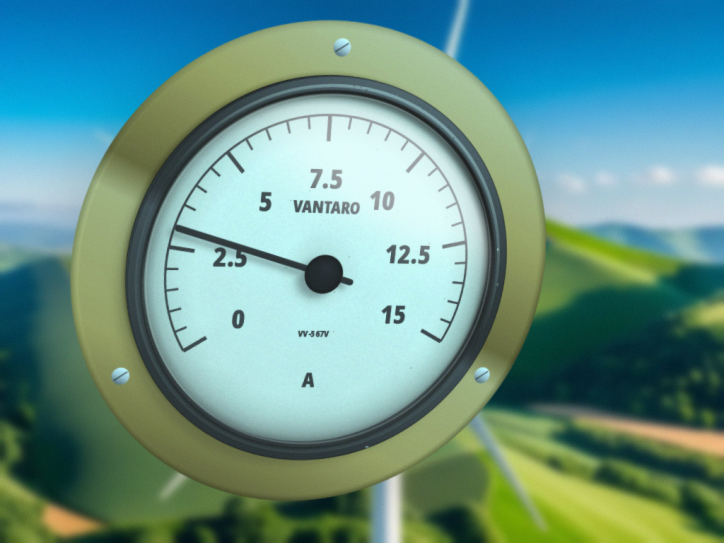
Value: 3; A
